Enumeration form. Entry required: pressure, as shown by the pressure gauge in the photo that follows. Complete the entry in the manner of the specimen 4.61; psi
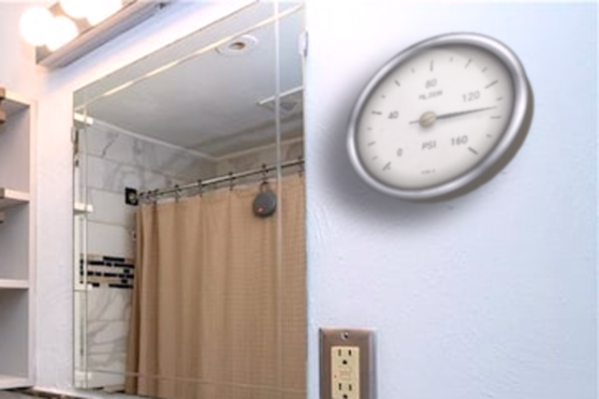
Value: 135; psi
